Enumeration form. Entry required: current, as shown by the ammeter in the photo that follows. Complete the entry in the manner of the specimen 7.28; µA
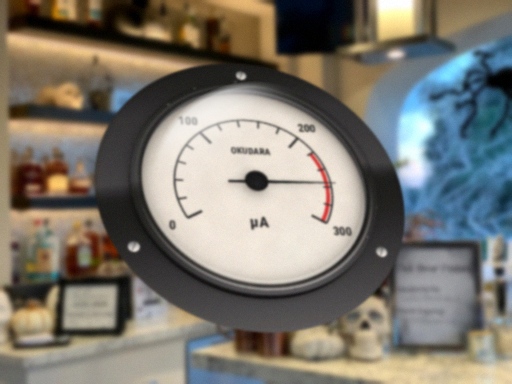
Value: 260; µA
